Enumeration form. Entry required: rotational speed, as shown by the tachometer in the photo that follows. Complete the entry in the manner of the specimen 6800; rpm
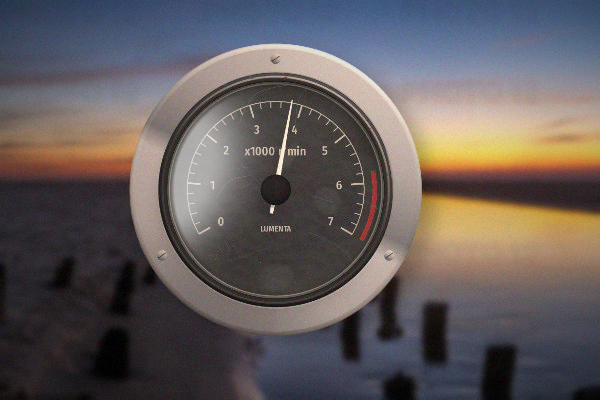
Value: 3800; rpm
